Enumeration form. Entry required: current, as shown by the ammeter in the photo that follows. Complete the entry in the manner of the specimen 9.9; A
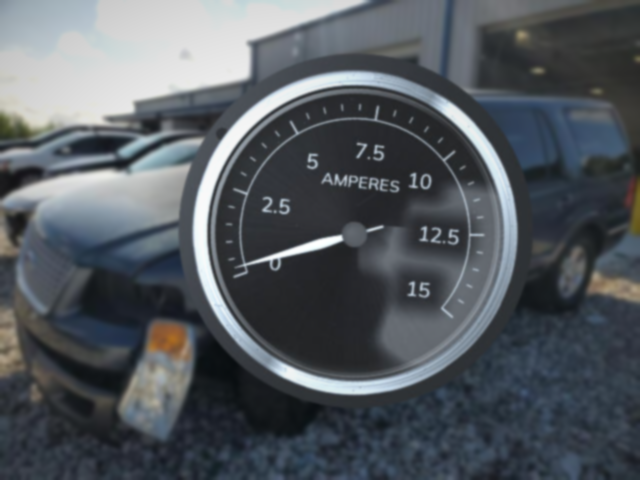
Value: 0.25; A
